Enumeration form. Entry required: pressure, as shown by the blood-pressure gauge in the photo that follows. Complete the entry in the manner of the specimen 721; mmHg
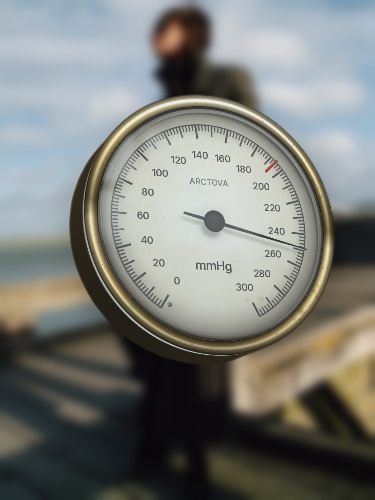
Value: 250; mmHg
